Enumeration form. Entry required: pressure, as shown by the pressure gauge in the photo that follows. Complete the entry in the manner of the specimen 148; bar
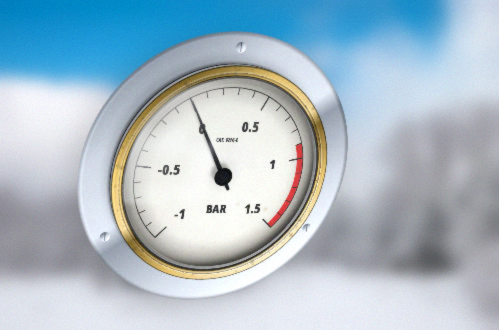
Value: 0; bar
